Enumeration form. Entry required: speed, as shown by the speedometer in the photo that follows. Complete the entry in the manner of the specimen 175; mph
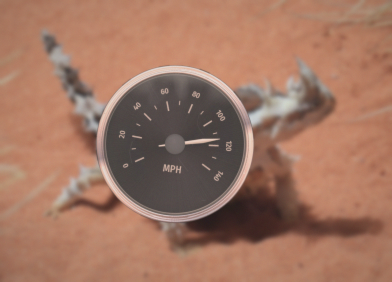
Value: 115; mph
